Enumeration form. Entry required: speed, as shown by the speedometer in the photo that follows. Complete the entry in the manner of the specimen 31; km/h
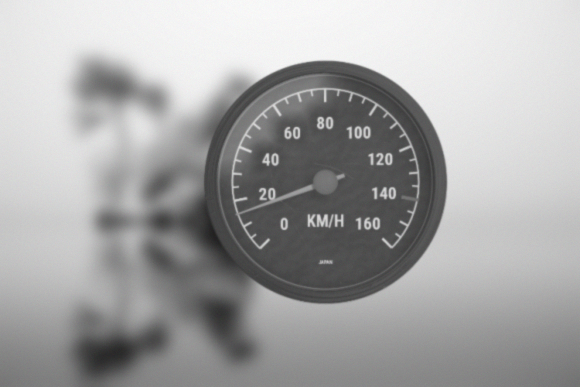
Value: 15; km/h
